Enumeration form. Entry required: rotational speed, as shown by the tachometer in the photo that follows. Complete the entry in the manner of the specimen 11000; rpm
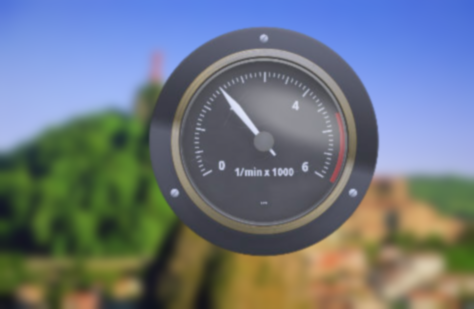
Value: 2000; rpm
